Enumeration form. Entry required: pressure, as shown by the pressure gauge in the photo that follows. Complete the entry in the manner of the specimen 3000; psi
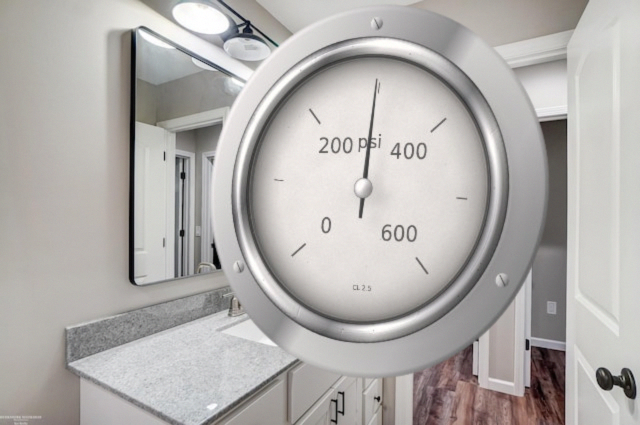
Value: 300; psi
